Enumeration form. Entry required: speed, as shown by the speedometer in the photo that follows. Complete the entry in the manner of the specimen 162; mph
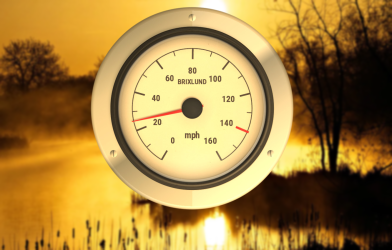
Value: 25; mph
